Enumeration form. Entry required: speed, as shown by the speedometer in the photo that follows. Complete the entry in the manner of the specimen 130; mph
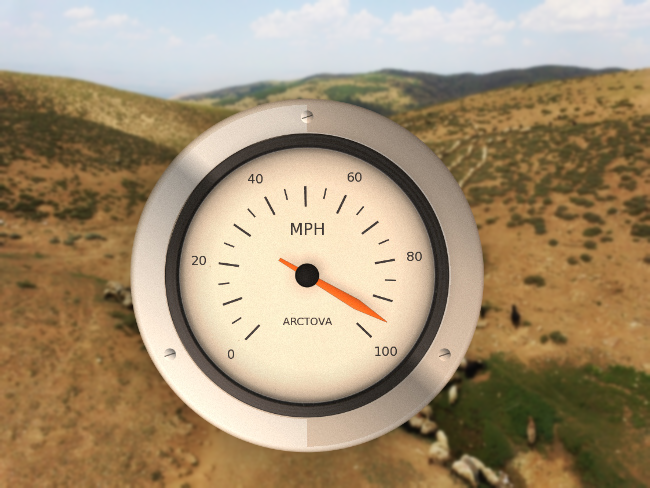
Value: 95; mph
